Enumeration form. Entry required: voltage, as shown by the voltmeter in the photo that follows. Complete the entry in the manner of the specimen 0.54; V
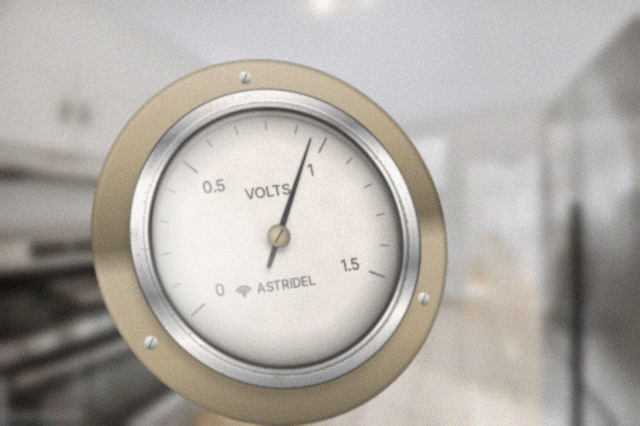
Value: 0.95; V
